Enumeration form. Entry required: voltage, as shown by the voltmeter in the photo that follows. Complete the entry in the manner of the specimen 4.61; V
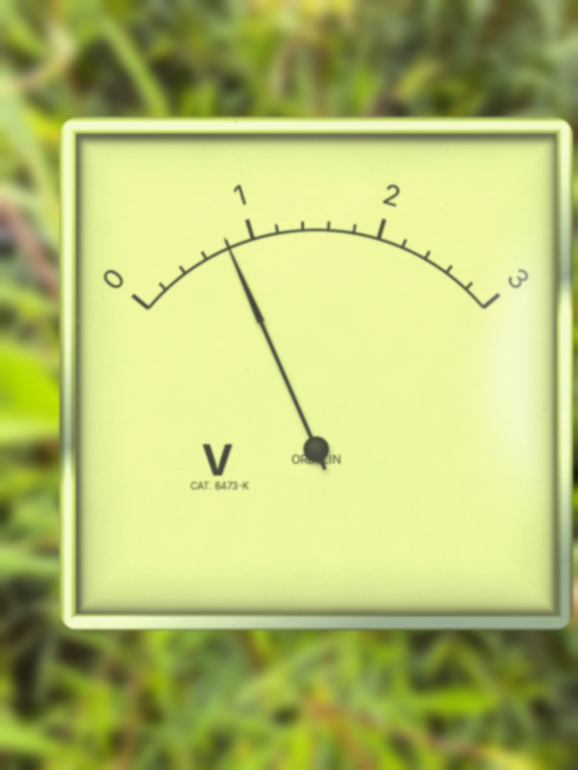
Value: 0.8; V
